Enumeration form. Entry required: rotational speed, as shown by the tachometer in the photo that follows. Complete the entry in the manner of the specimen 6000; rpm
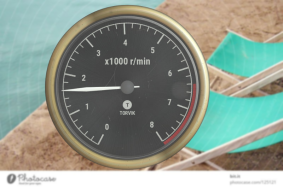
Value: 1600; rpm
